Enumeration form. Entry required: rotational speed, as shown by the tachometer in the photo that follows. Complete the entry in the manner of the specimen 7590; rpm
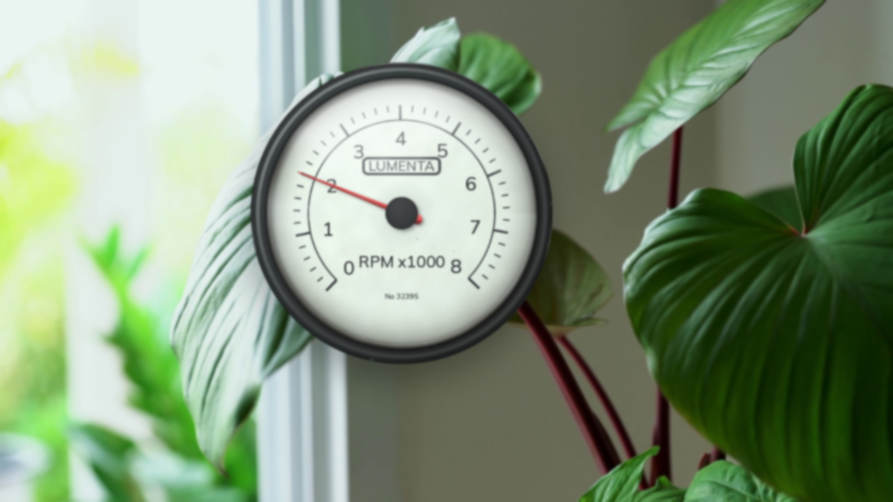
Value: 2000; rpm
